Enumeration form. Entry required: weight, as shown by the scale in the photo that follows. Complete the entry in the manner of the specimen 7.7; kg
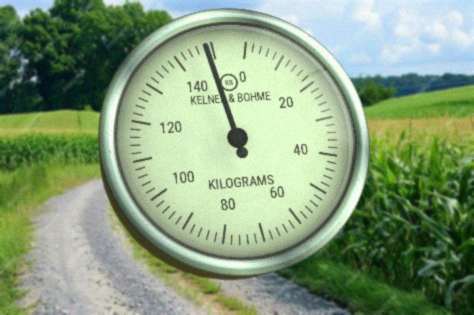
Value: 148; kg
